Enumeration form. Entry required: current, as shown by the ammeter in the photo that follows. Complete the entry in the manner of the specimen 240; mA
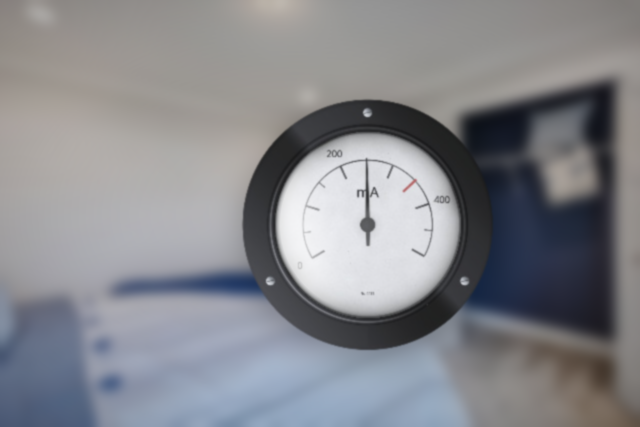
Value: 250; mA
